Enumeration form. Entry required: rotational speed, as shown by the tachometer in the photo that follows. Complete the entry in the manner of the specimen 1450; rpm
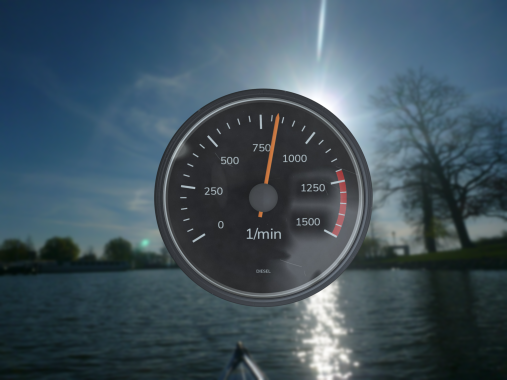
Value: 825; rpm
